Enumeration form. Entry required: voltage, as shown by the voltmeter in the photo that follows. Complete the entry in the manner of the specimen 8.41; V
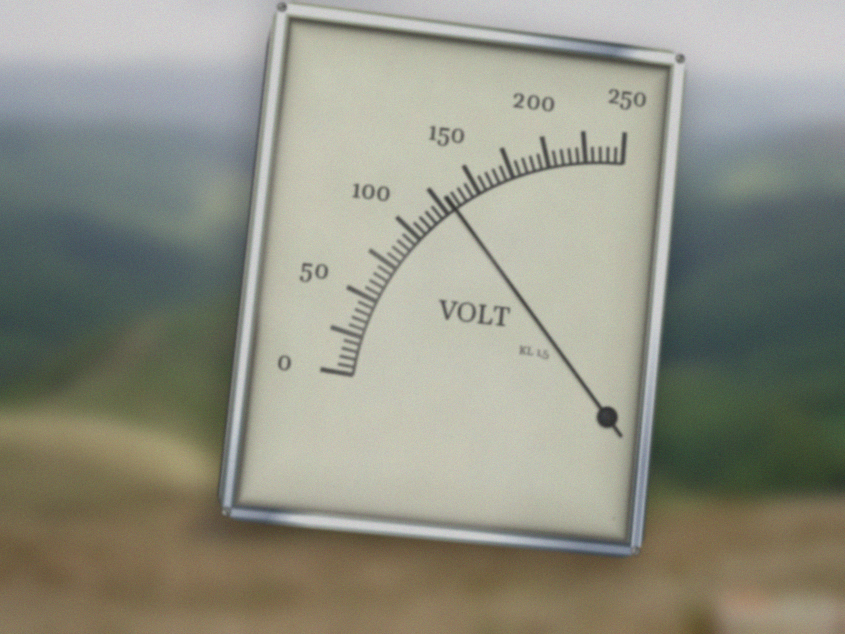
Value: 130; V
